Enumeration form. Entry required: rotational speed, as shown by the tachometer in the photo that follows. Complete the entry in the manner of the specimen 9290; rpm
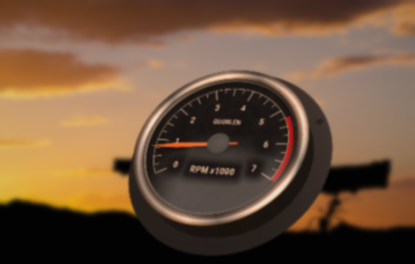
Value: 750; rpm
